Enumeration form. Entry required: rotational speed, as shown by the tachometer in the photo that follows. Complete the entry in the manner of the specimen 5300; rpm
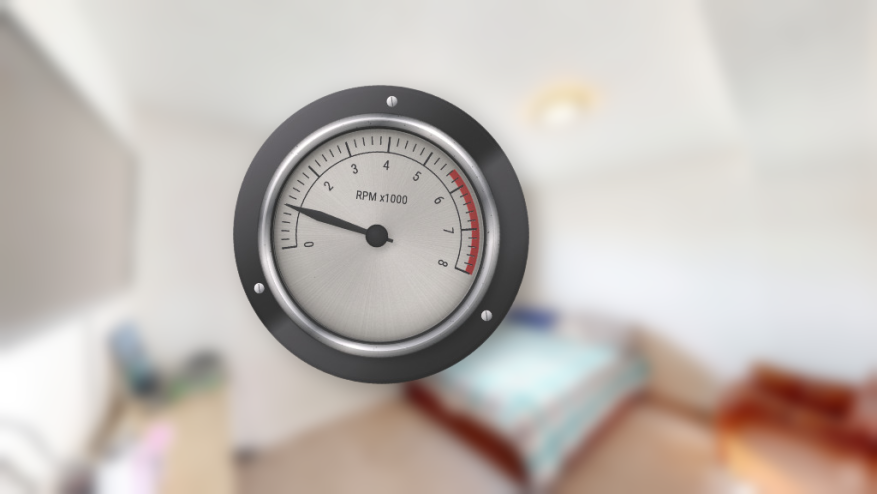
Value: 1000; rpm
